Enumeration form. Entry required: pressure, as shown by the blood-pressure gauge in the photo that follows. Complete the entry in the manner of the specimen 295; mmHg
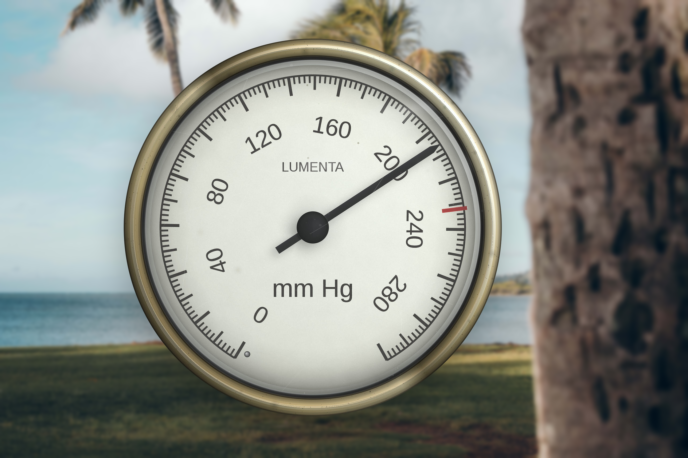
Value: 206; mmHg
